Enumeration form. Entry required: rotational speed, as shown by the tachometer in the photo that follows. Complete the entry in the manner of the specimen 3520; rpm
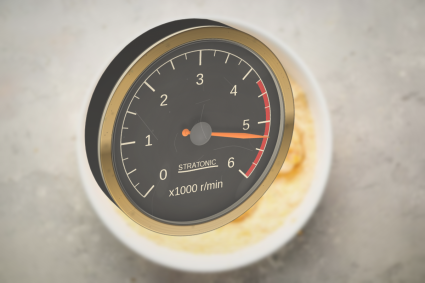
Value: 5250; rpm
